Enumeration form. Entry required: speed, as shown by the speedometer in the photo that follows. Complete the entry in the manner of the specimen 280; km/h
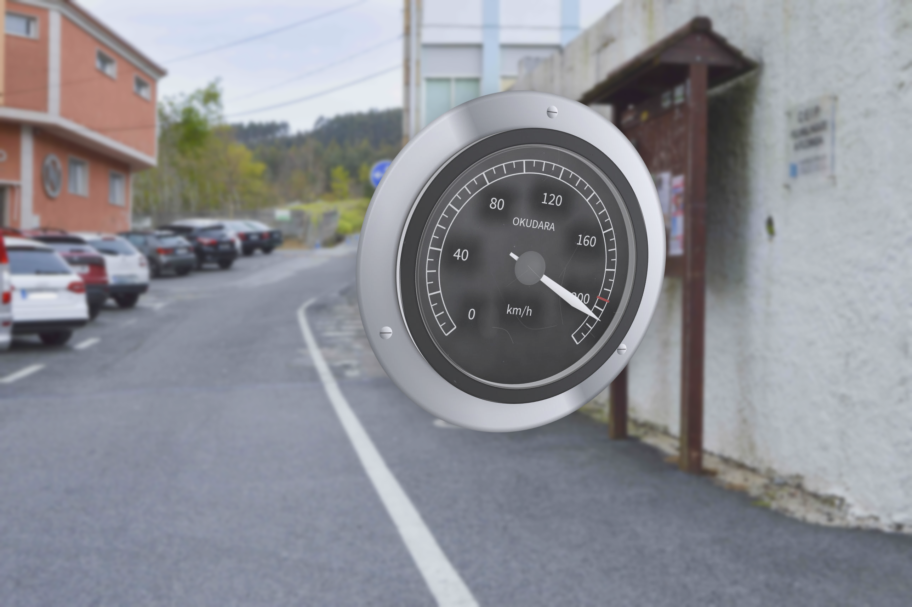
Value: 205; km/h
